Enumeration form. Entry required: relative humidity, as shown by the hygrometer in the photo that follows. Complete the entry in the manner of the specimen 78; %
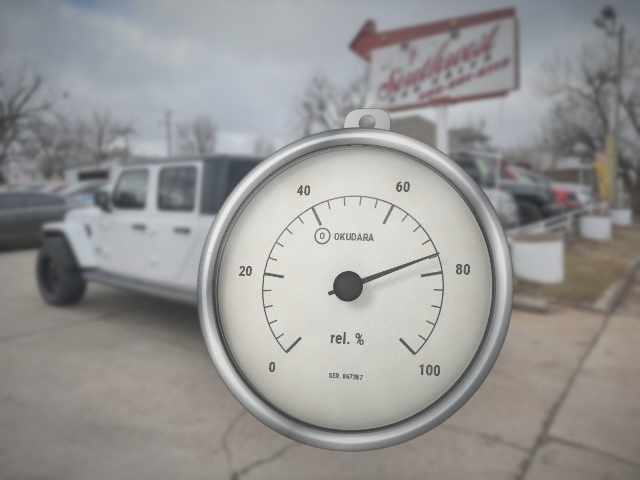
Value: 76; %
